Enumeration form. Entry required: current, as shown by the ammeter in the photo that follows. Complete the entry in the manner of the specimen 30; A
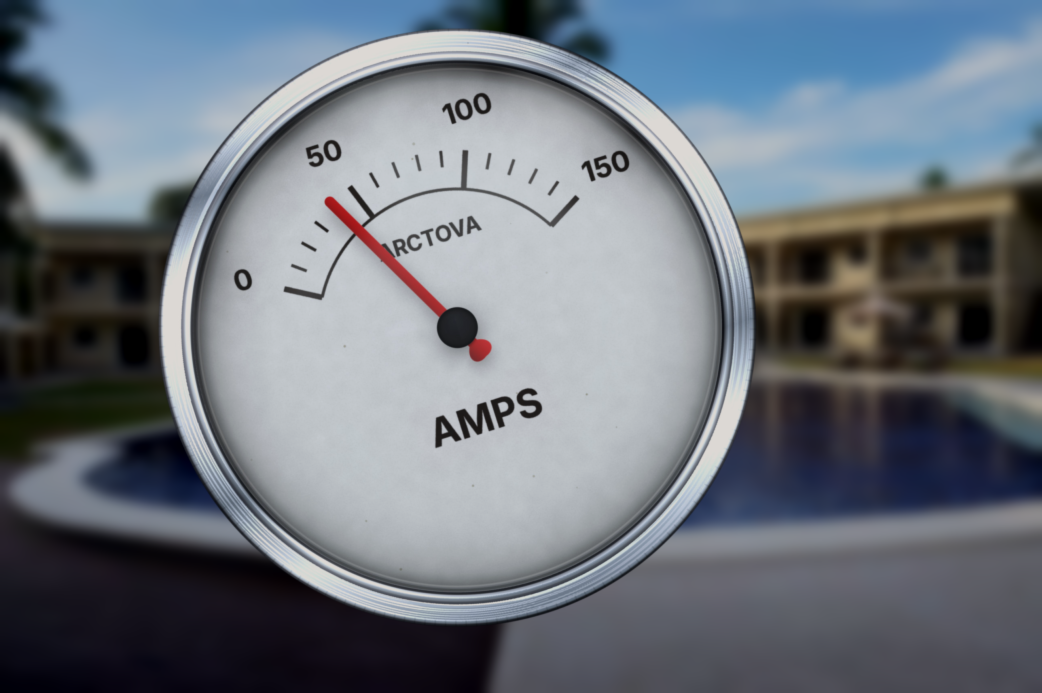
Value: 40; A
